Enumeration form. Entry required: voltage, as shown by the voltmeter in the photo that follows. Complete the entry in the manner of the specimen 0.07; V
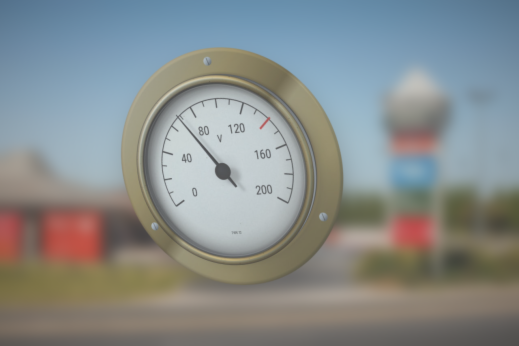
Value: 70; V
